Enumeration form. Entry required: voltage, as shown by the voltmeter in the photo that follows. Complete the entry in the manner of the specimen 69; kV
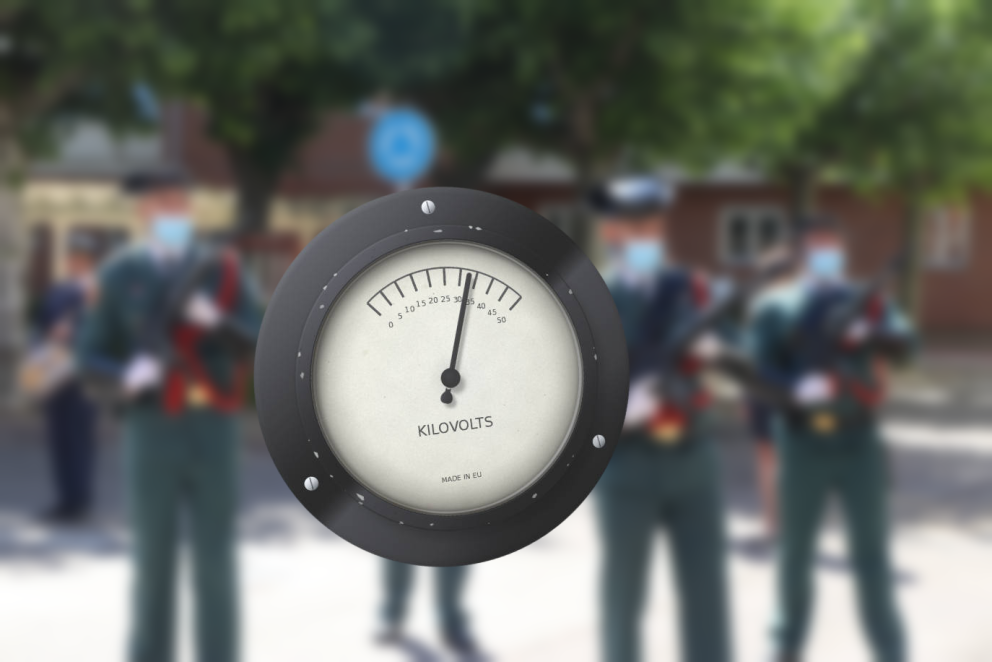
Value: 32.5; kV
